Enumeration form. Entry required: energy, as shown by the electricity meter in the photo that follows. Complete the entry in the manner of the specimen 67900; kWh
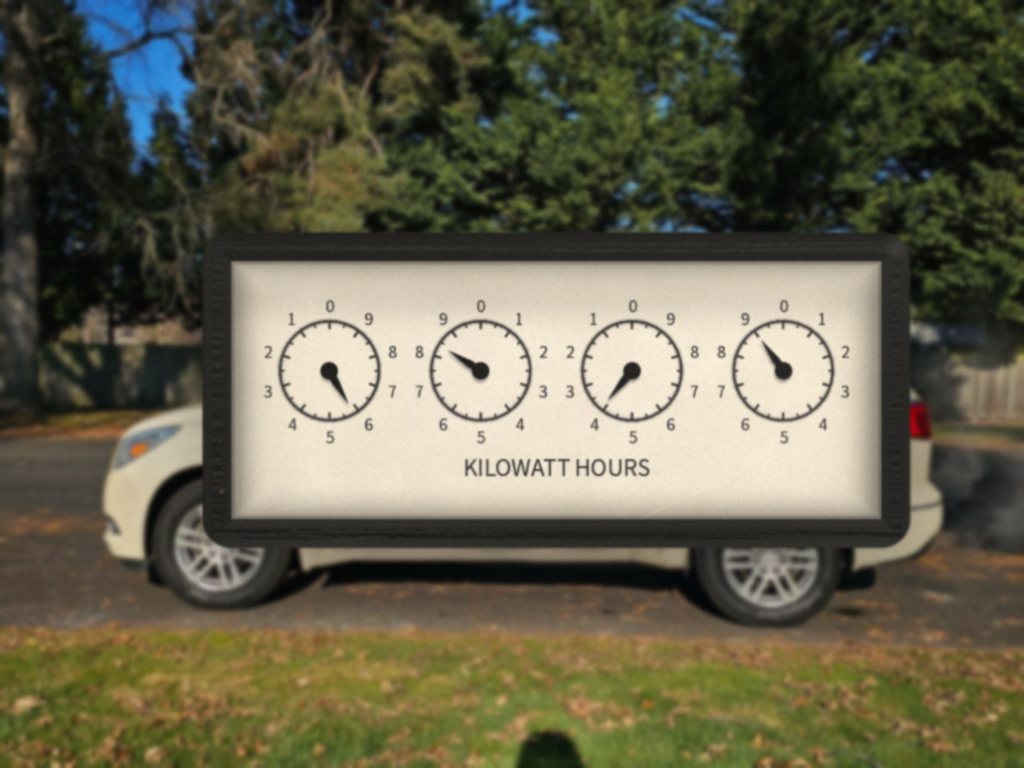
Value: 5839; kWh
